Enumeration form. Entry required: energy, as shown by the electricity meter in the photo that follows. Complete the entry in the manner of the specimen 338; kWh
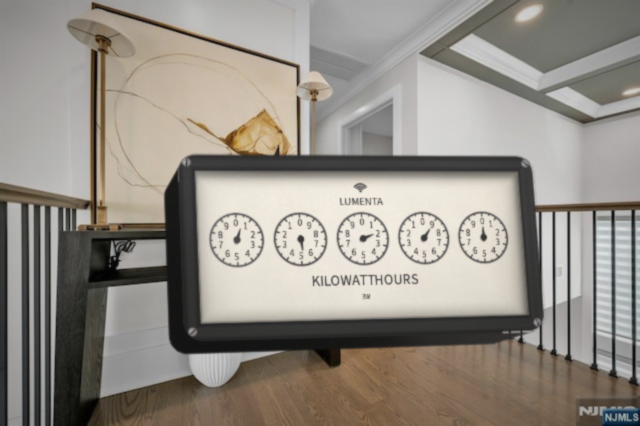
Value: 5190; kWh
